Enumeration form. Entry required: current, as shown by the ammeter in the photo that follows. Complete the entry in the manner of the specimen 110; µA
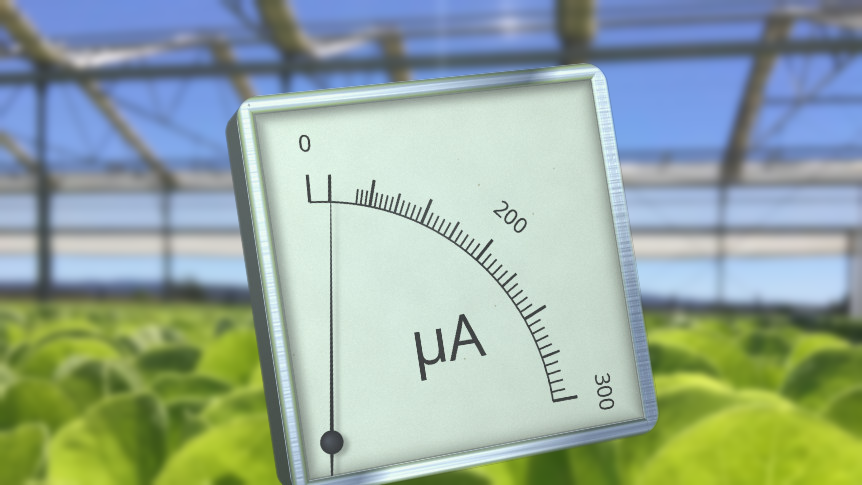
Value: 50; µA
